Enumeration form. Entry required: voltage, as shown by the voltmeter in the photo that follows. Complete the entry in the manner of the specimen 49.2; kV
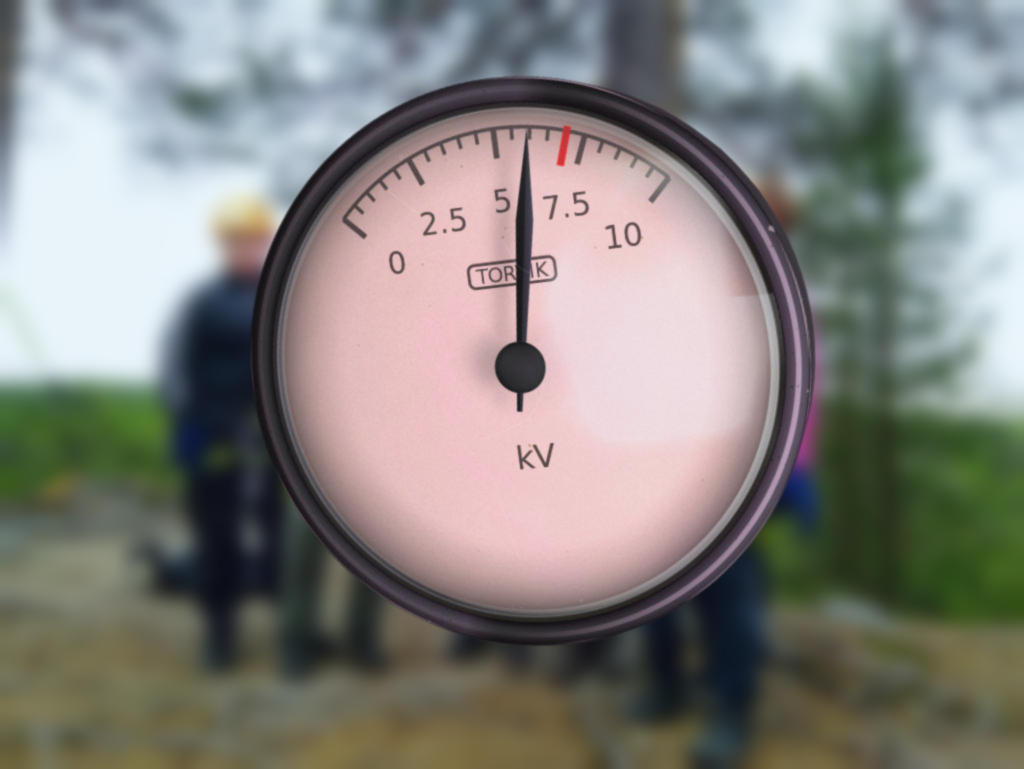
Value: 6; kV
